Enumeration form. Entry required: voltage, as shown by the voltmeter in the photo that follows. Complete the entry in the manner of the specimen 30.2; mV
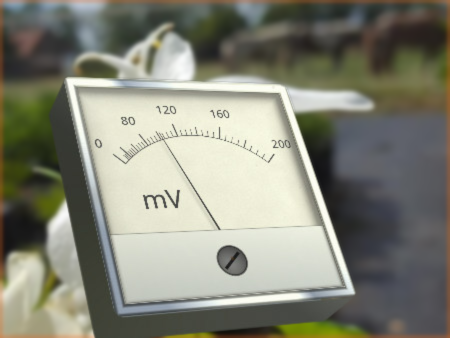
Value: 100; mV
